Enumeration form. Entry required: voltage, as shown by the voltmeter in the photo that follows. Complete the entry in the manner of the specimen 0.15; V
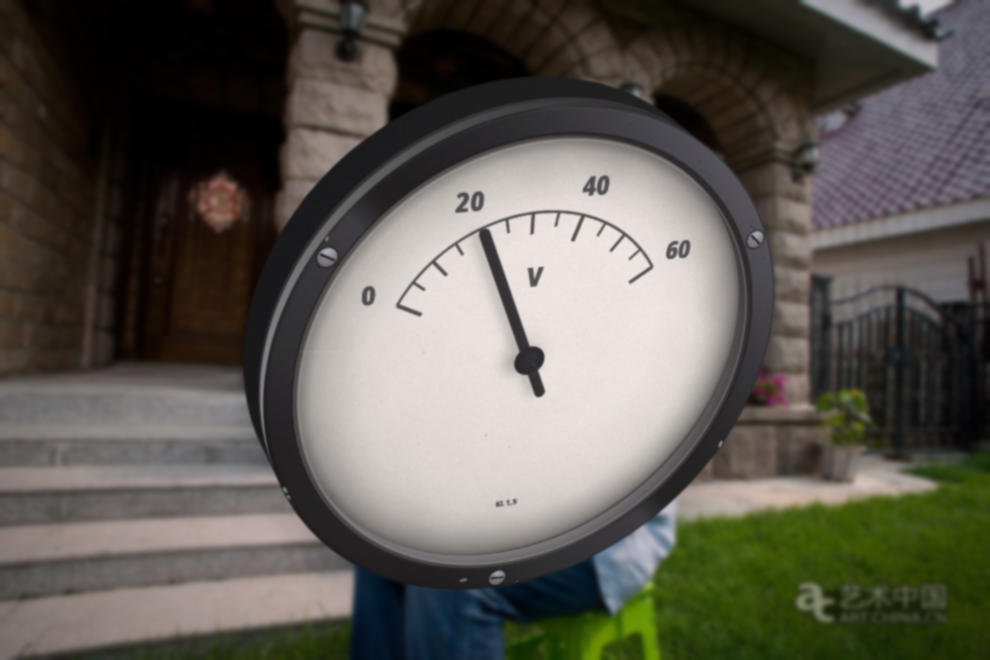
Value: 20; V
